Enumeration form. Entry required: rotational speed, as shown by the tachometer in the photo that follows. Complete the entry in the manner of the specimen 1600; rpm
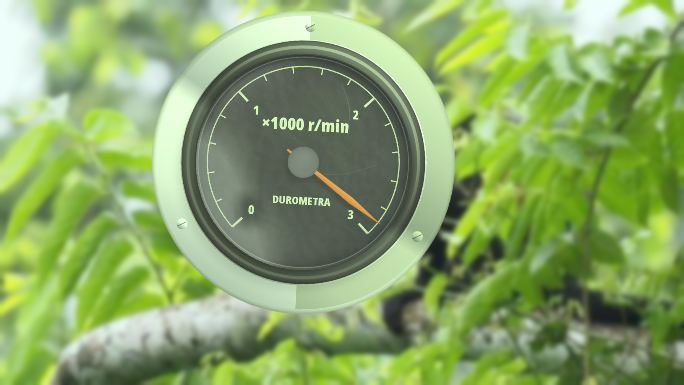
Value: 2900; rpm
